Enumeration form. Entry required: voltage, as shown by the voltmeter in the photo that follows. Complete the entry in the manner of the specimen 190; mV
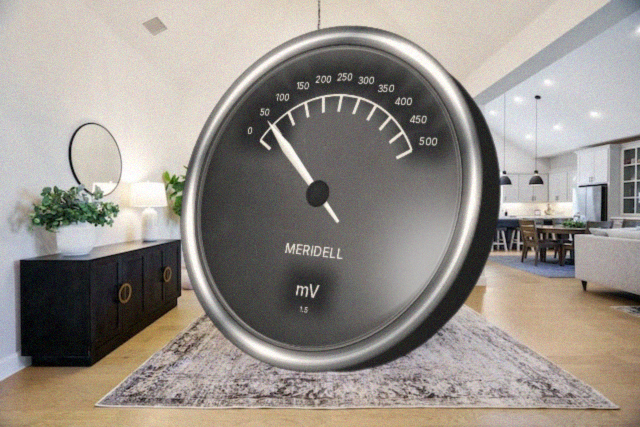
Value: 50; mV
